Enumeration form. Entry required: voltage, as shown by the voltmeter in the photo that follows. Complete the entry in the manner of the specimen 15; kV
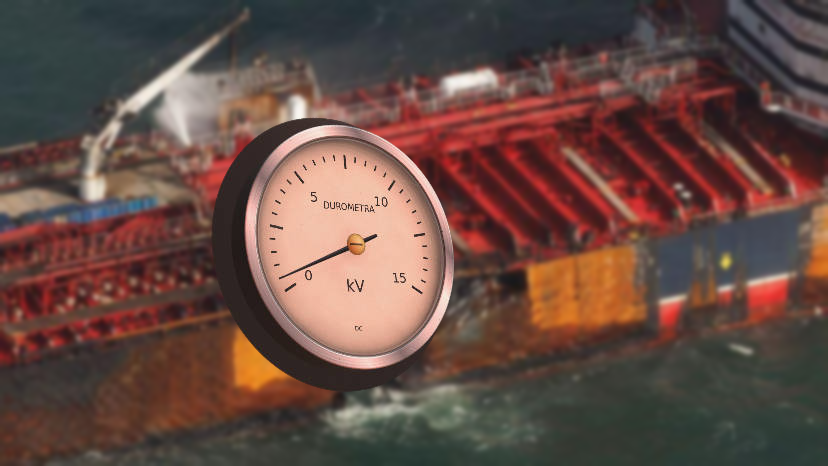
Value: 0.5; kV
